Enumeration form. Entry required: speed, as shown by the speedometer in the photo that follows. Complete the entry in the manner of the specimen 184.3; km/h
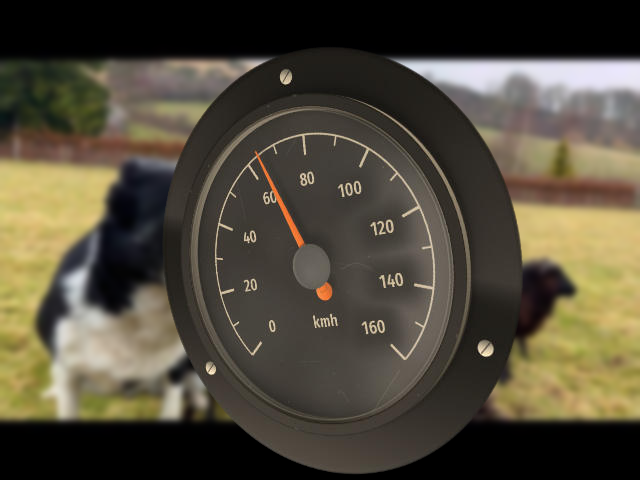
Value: 65; km/h
